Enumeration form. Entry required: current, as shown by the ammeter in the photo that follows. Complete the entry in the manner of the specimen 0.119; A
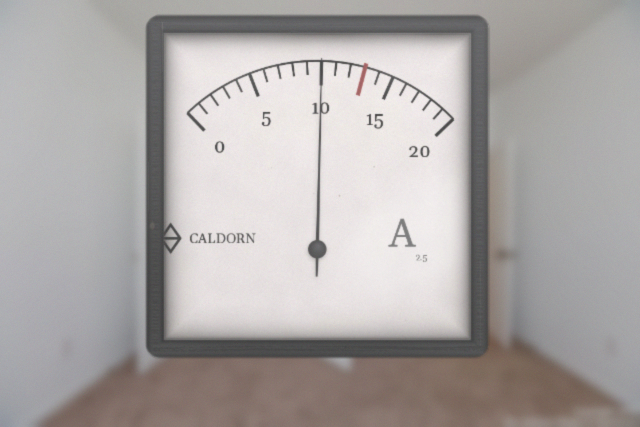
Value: 10; A
